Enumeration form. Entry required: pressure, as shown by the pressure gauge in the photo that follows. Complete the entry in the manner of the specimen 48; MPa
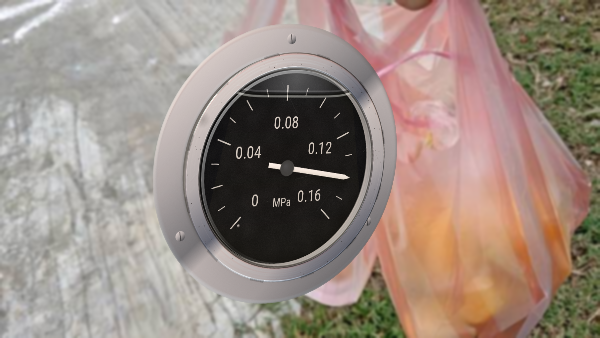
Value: 0.14; MPa
